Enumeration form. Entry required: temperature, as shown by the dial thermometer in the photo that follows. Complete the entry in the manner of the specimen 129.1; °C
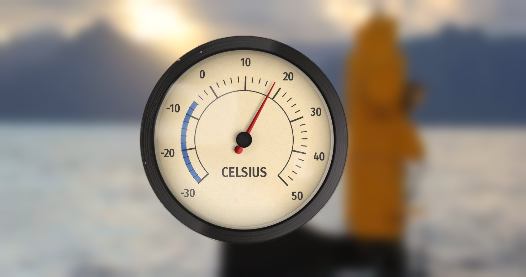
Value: 18; °C
